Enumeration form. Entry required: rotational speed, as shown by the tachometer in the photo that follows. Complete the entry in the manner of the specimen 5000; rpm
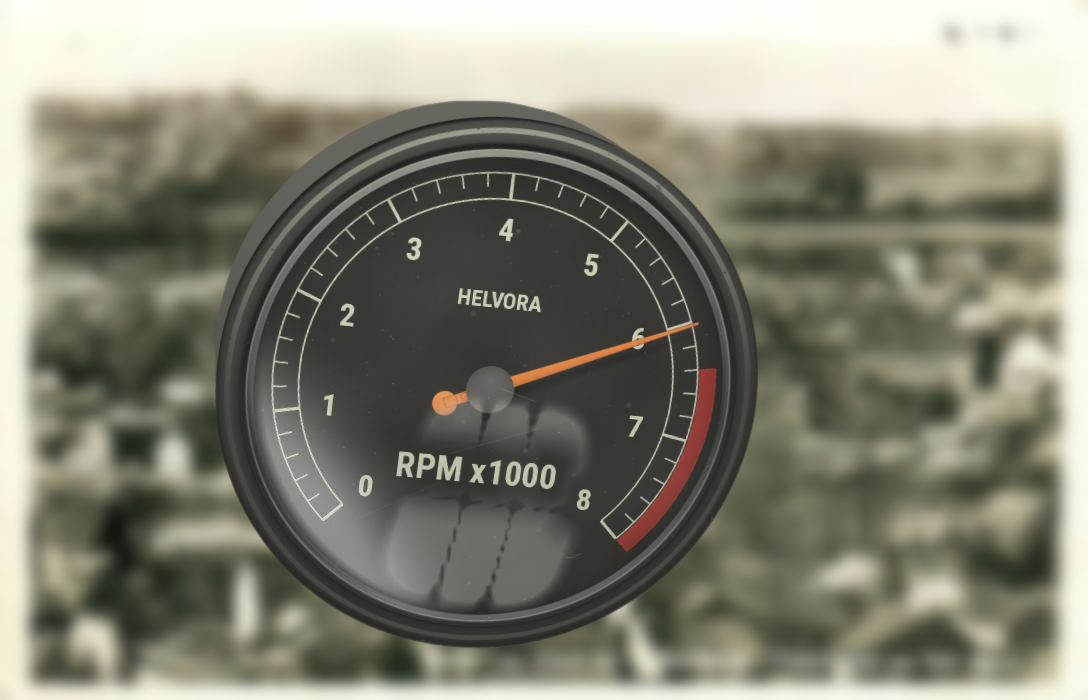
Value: 6000; rpm
